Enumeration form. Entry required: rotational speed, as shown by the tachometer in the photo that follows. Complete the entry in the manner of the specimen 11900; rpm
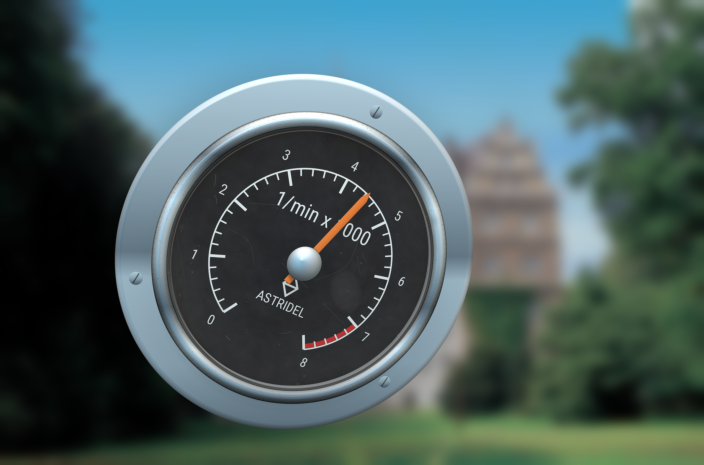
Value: 4400; rpm
